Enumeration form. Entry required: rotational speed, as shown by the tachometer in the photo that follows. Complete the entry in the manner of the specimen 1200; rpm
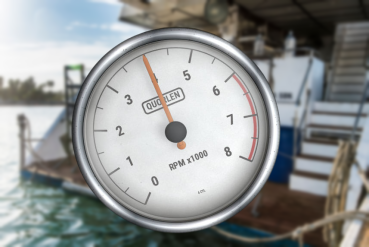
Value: 4000; rpm
